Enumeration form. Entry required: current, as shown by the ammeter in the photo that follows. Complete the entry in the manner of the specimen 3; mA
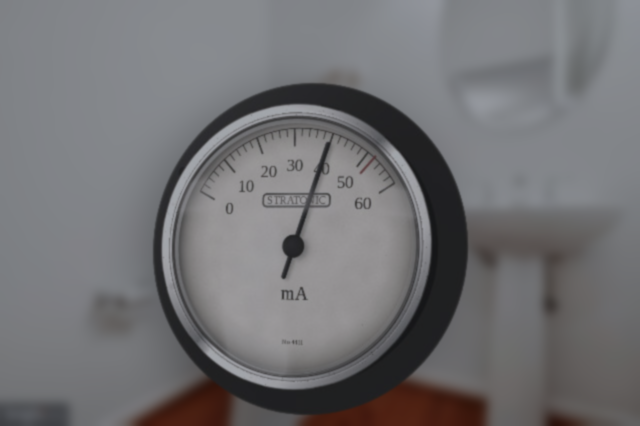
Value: 40; mA
